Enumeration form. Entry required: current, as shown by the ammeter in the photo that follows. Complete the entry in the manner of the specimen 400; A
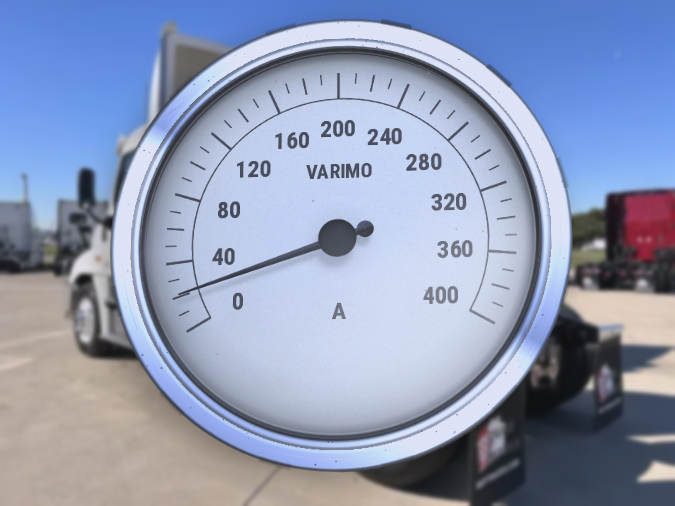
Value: 20; A
